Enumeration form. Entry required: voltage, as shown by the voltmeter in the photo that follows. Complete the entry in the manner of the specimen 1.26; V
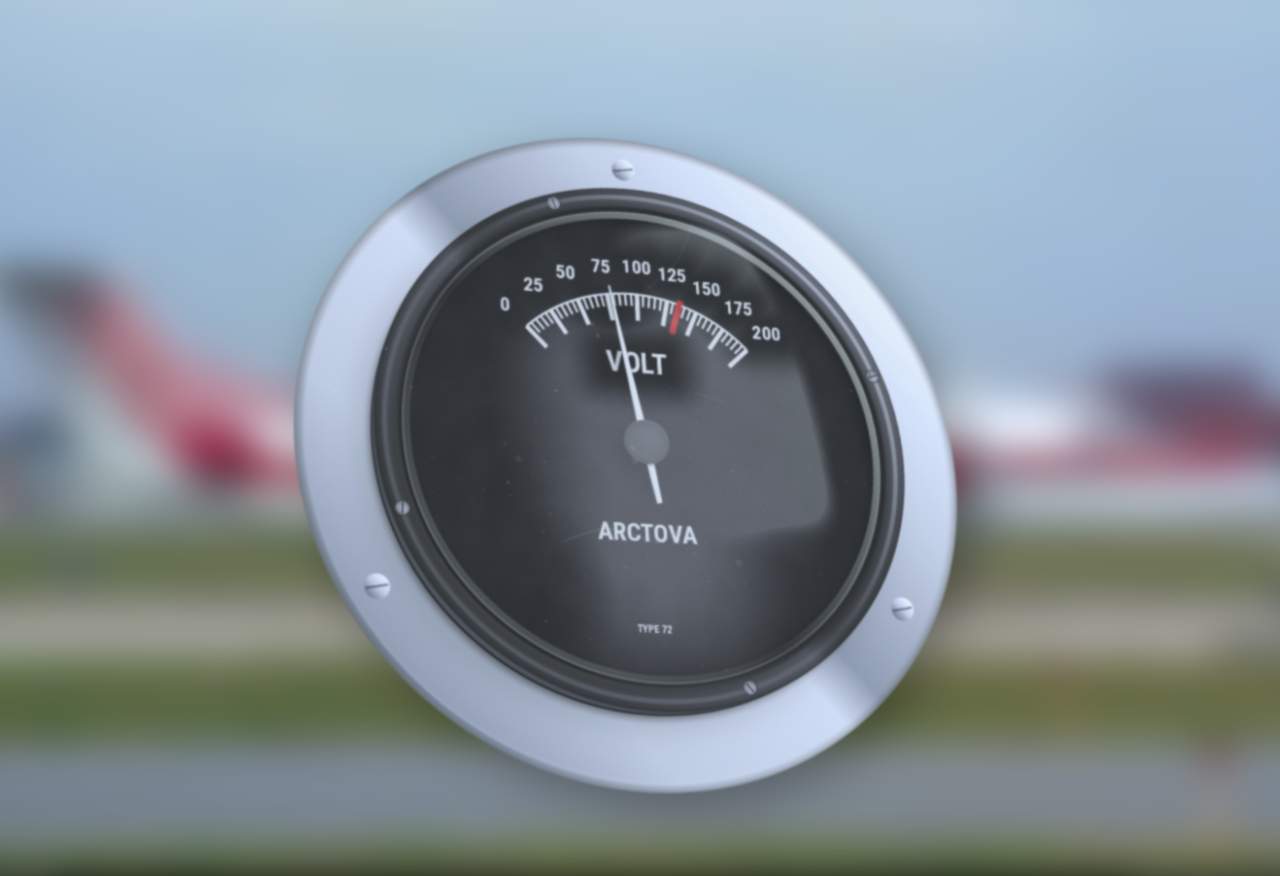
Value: 75; V
